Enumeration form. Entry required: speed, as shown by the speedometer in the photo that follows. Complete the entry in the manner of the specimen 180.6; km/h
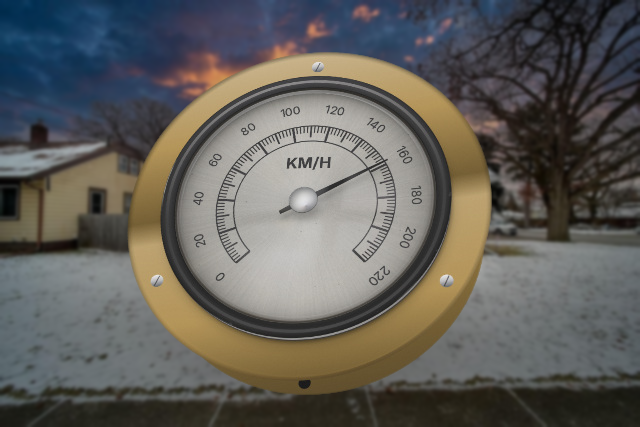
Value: 160; km/h
